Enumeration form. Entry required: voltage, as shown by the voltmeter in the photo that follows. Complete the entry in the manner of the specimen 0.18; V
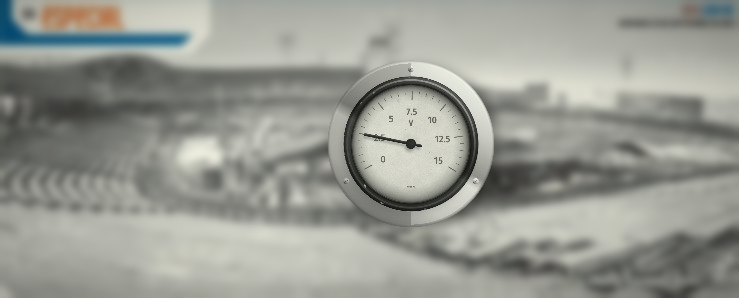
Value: 2.5; V
